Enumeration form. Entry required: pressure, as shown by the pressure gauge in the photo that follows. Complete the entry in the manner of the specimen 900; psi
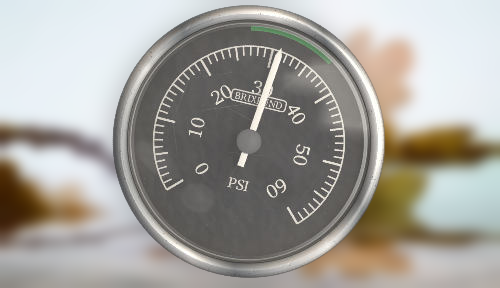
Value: 31; psi
